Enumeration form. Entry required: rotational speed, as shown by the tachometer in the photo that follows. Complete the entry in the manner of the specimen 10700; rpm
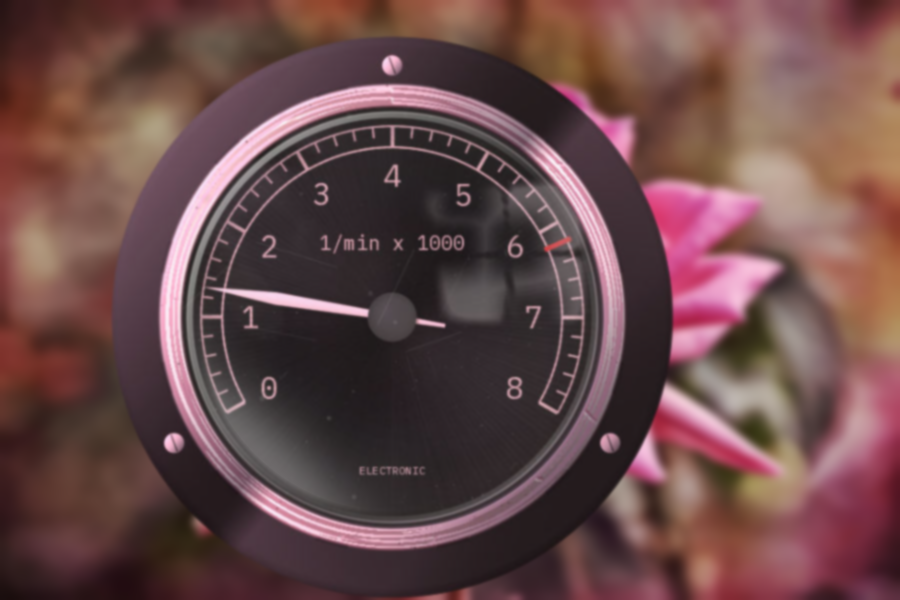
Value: 1300; rpm
